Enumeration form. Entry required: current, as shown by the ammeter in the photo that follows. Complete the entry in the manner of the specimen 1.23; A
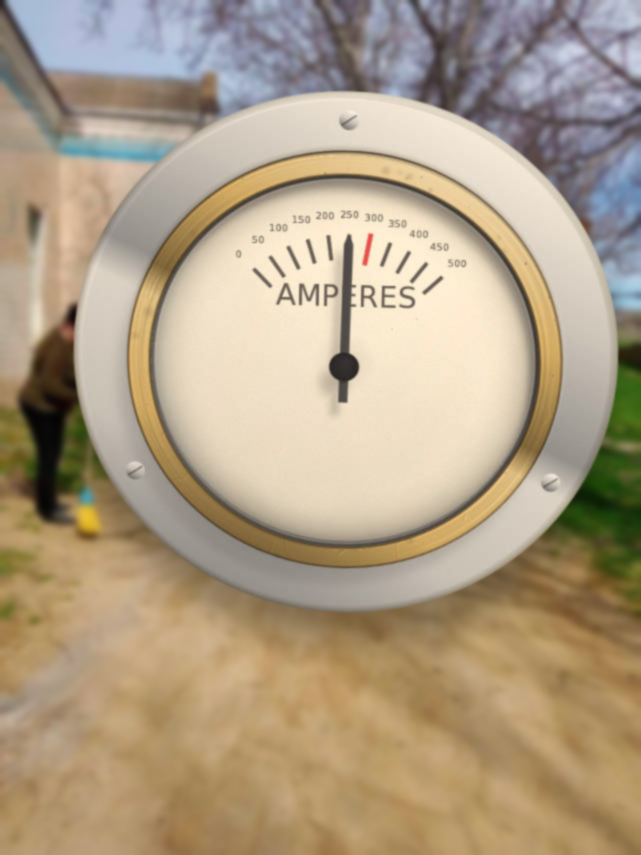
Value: 250; A
